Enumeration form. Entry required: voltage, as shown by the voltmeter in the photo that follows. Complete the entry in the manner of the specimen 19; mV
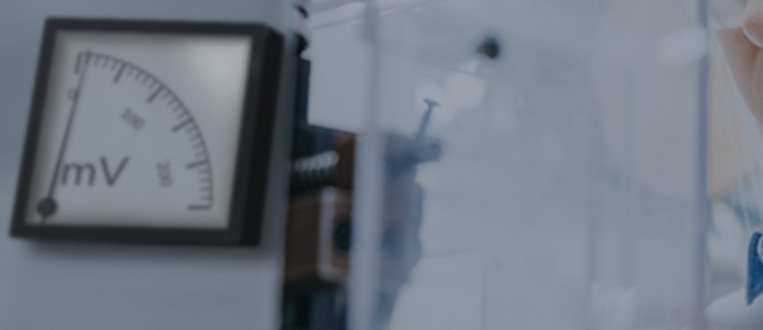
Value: 10; mV
